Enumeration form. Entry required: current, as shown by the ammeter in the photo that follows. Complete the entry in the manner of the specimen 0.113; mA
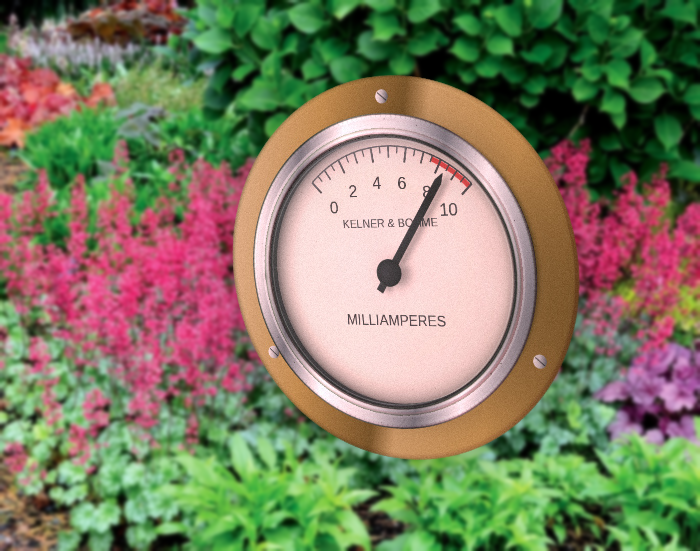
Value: 8.5; mA
